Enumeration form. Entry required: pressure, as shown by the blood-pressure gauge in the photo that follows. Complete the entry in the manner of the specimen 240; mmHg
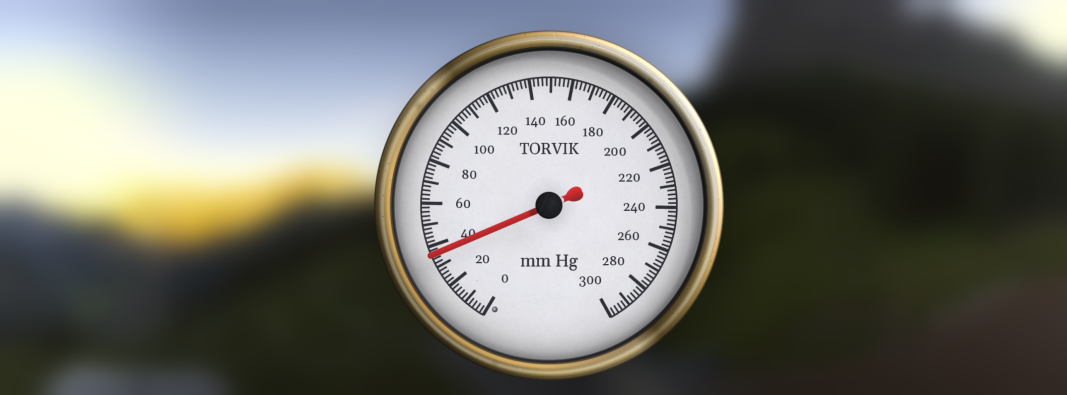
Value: 36; mmHg
